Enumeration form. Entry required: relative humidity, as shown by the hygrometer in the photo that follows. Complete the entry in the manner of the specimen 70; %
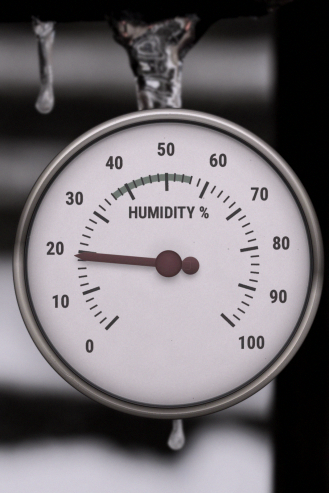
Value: 19; %
